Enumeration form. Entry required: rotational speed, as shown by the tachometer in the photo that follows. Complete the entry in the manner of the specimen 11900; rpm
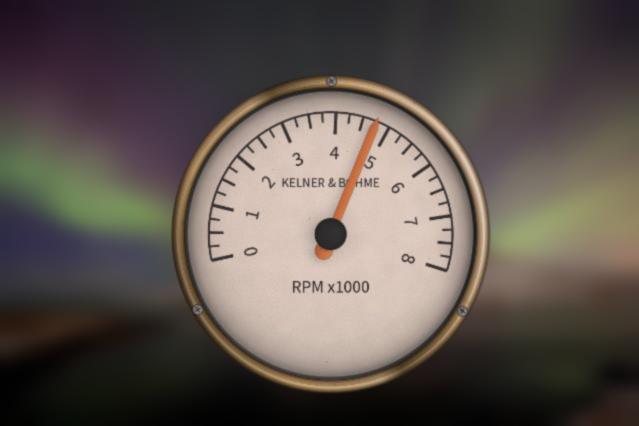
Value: 4750; rpm
